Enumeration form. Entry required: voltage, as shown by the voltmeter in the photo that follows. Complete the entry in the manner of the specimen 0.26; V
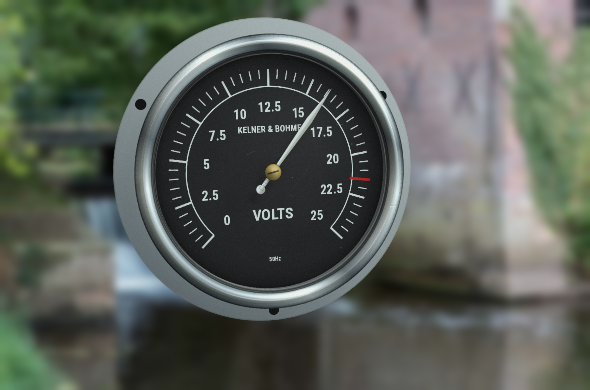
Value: 16; V
